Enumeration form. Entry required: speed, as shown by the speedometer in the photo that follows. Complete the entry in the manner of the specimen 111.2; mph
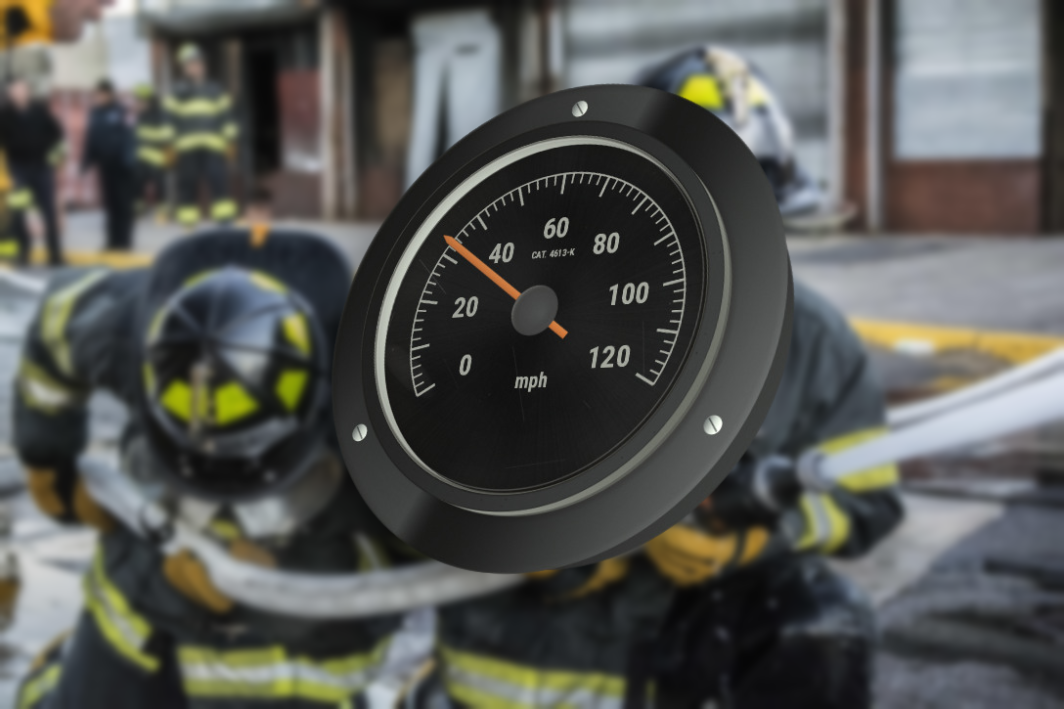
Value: 33; mph
